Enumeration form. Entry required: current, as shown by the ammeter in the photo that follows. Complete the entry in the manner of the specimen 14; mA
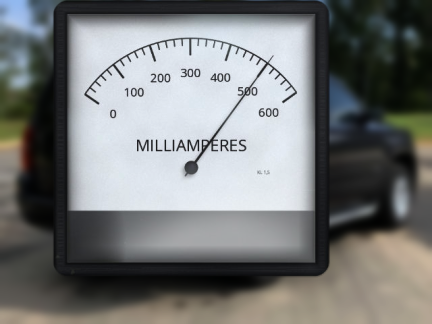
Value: 500; mA
